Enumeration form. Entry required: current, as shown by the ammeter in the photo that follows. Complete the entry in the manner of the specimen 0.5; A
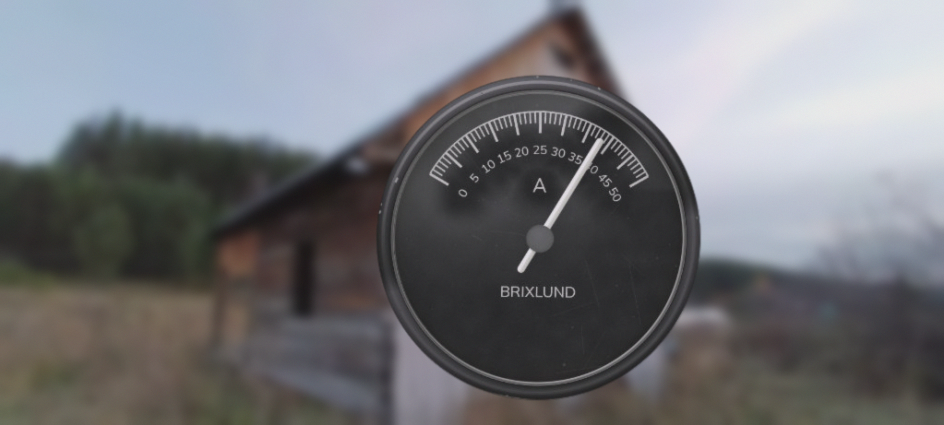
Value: 38; A
